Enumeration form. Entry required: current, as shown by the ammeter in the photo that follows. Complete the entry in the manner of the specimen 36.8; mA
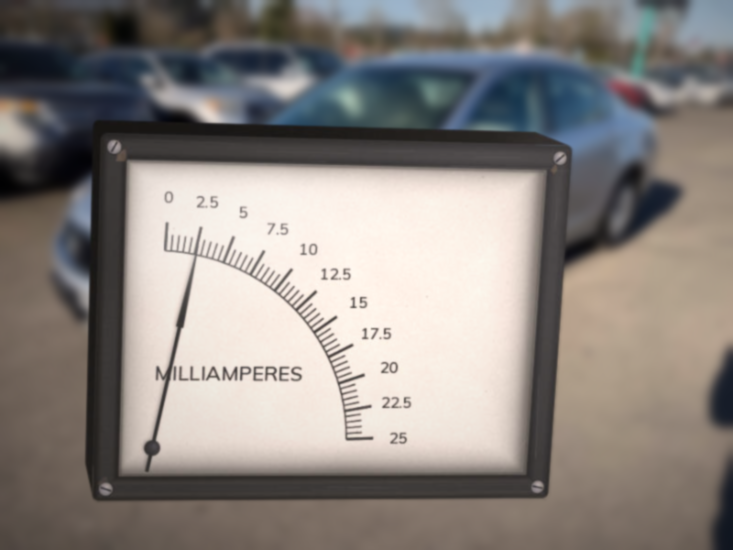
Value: 2.5; mA
